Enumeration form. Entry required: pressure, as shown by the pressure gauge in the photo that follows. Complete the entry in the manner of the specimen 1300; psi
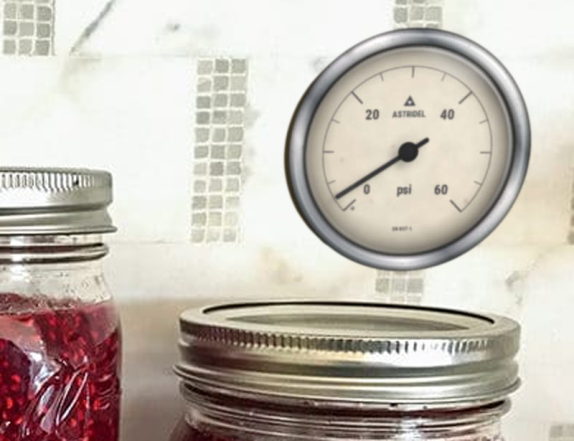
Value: 2.5; psi
